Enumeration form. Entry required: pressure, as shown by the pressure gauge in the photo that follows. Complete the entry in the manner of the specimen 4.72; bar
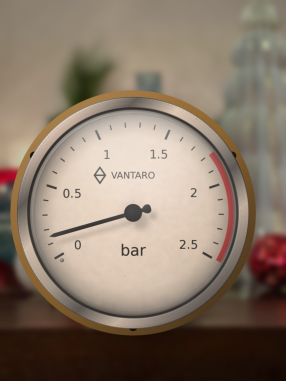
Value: 0.15; bar
